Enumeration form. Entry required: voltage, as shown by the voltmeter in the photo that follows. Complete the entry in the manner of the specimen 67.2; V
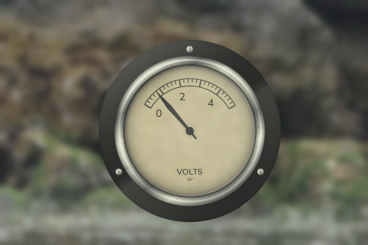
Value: 0.8; V
